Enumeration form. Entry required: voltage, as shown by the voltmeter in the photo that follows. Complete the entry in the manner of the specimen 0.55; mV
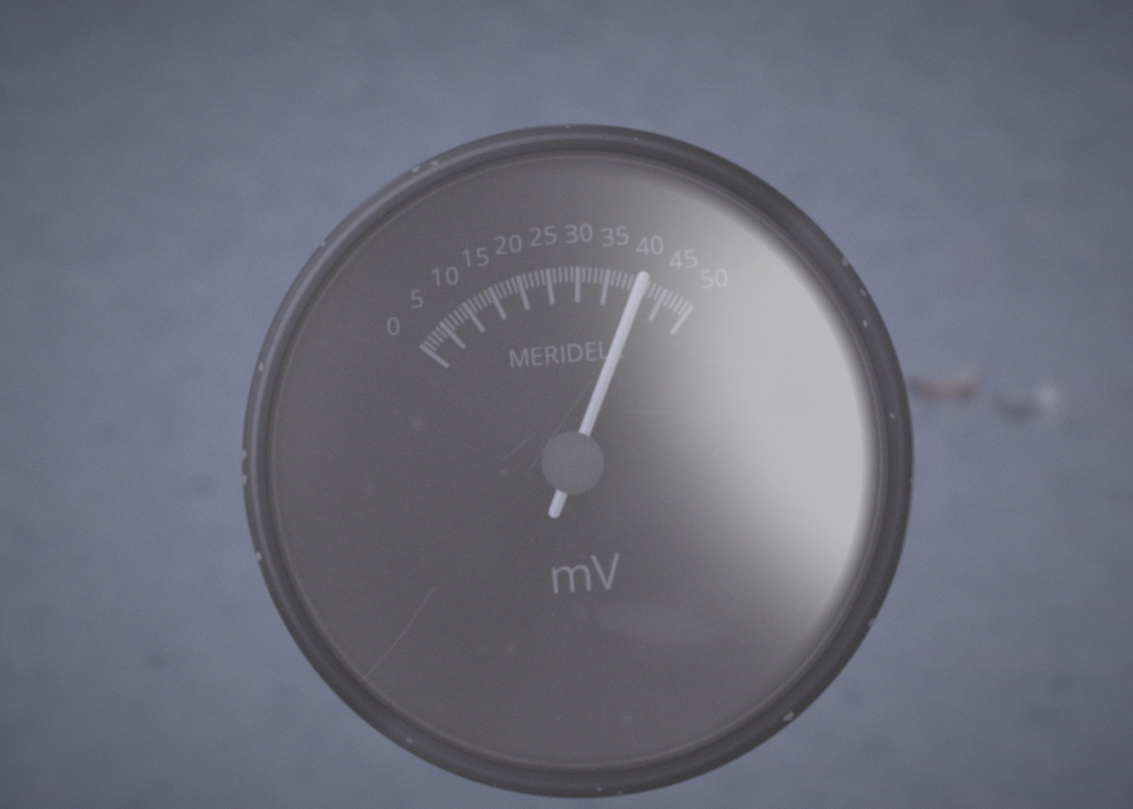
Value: 41; mV
